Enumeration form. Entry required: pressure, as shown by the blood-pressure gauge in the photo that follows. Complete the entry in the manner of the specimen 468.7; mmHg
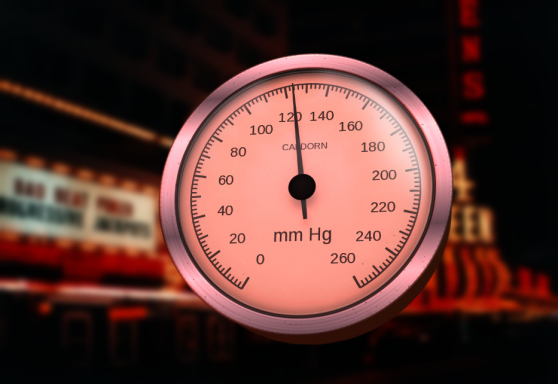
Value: 124; mmHg
